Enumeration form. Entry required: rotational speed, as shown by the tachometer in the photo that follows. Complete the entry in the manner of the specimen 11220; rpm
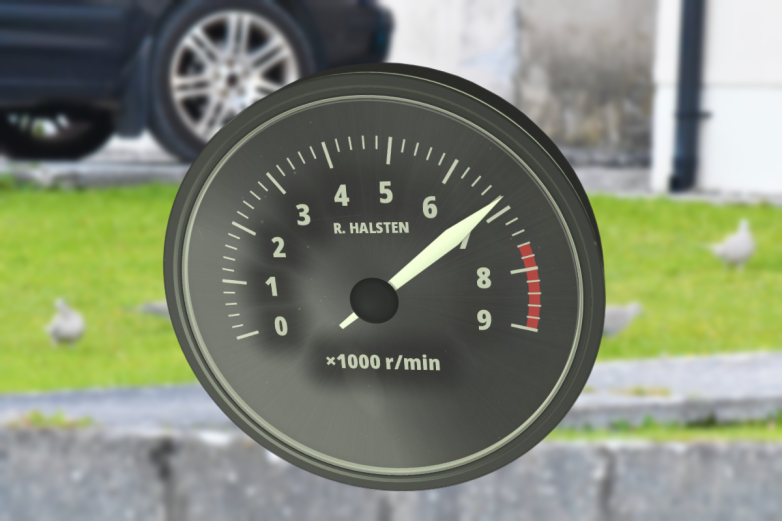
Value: 6800; rpm
